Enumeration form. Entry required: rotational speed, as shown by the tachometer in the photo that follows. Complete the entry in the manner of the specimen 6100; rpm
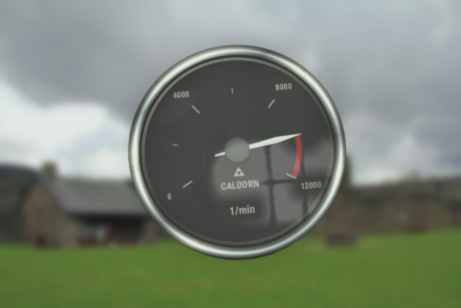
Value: 10000; rpm
